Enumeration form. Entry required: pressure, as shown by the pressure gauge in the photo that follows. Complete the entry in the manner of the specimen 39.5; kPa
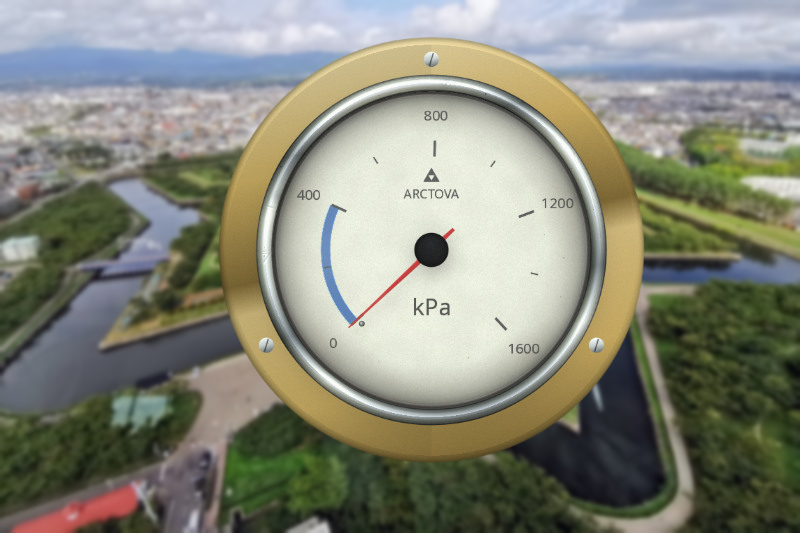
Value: 0; kPa
